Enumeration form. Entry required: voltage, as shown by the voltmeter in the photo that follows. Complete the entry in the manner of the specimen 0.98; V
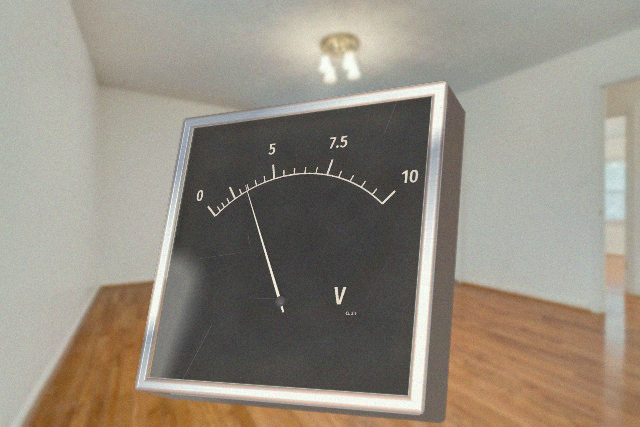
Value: 3.5; V
